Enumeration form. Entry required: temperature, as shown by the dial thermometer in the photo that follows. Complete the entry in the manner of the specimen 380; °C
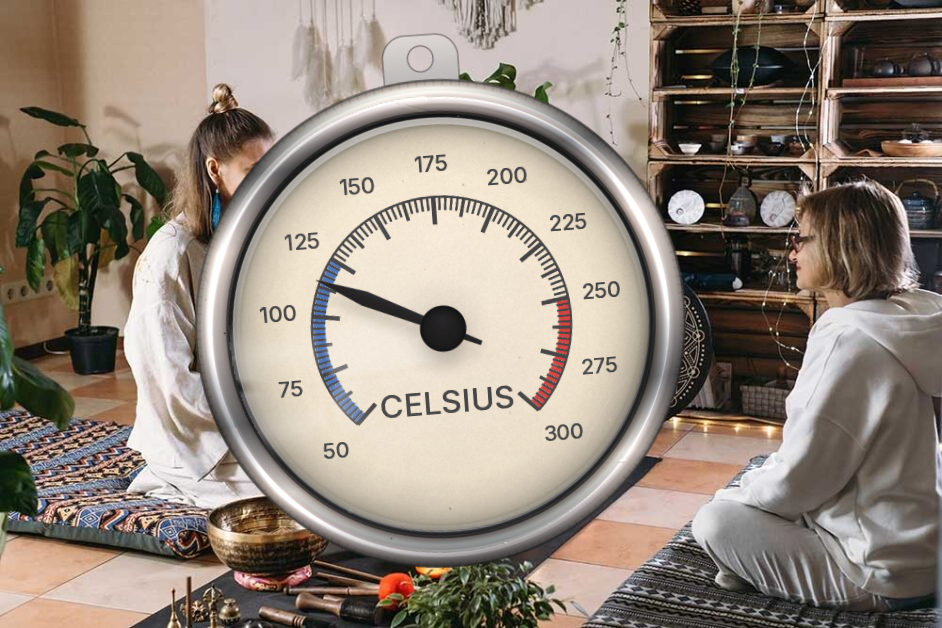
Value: 115; °C
